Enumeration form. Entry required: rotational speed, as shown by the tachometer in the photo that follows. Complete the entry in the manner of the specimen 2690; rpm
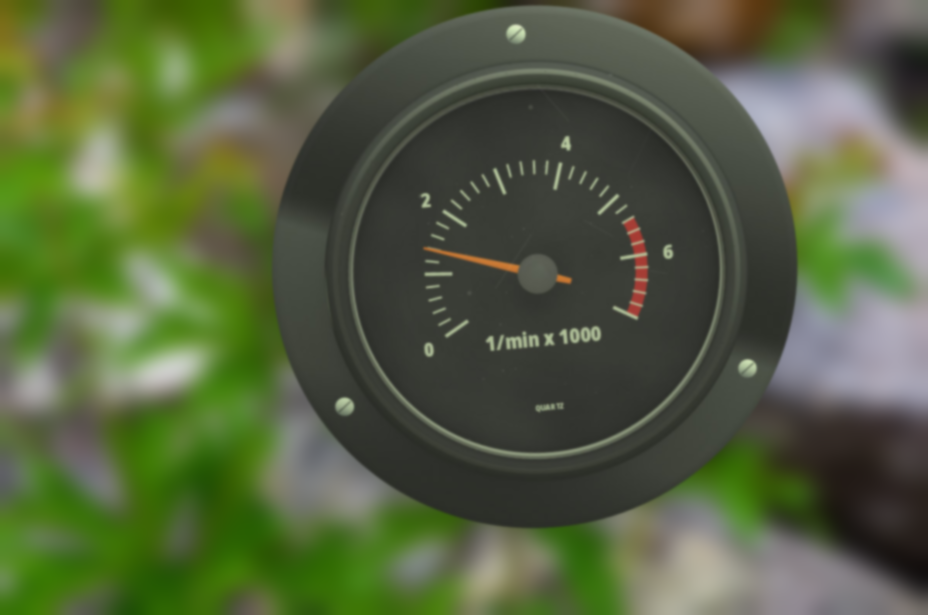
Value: 1400; rpm
